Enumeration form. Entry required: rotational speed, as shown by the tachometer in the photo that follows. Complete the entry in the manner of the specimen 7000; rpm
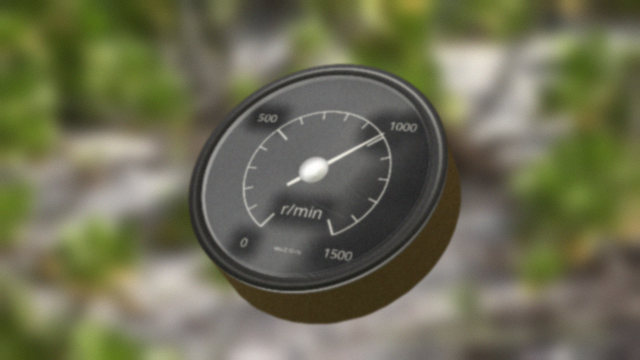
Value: 1000; rpm
